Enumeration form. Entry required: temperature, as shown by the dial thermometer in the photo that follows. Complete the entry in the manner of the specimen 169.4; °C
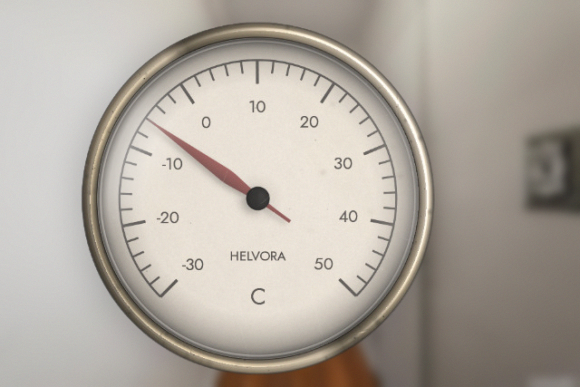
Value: -6; °C
